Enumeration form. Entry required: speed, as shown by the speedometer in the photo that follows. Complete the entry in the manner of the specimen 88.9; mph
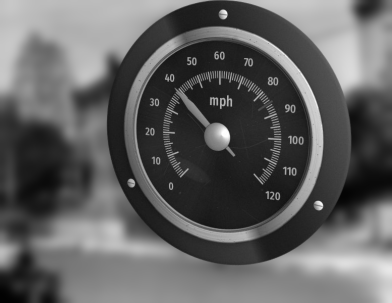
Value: 40; mph
